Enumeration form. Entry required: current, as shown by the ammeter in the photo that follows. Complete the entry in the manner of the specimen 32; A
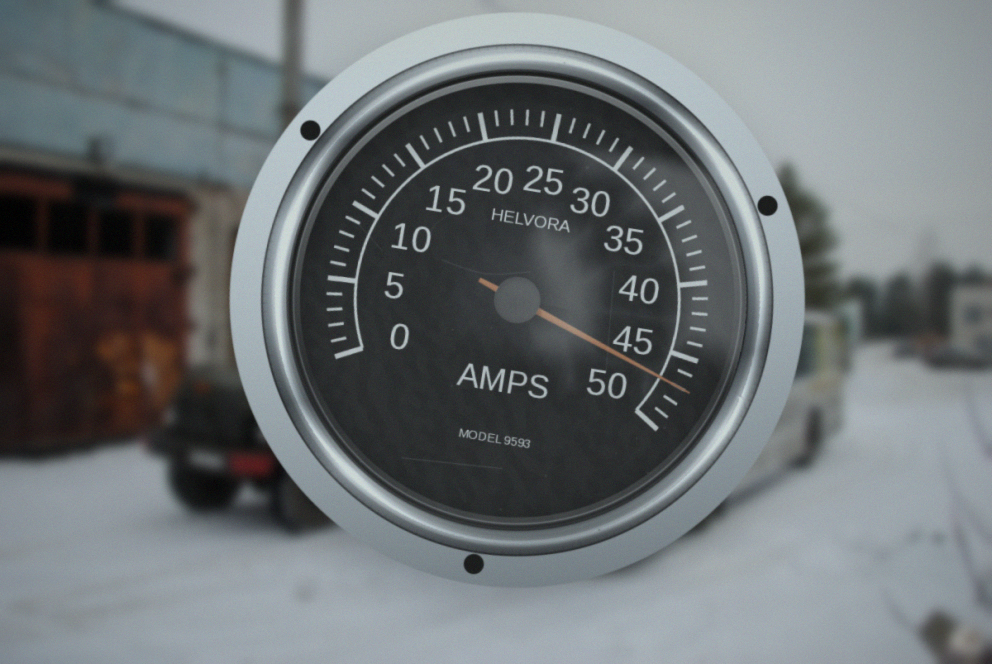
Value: 47; A
